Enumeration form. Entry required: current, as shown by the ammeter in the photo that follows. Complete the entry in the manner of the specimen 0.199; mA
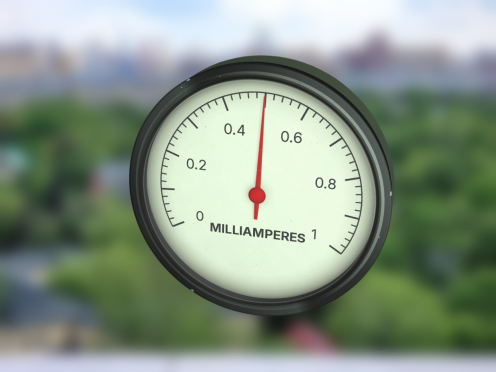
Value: 0.5; mA
